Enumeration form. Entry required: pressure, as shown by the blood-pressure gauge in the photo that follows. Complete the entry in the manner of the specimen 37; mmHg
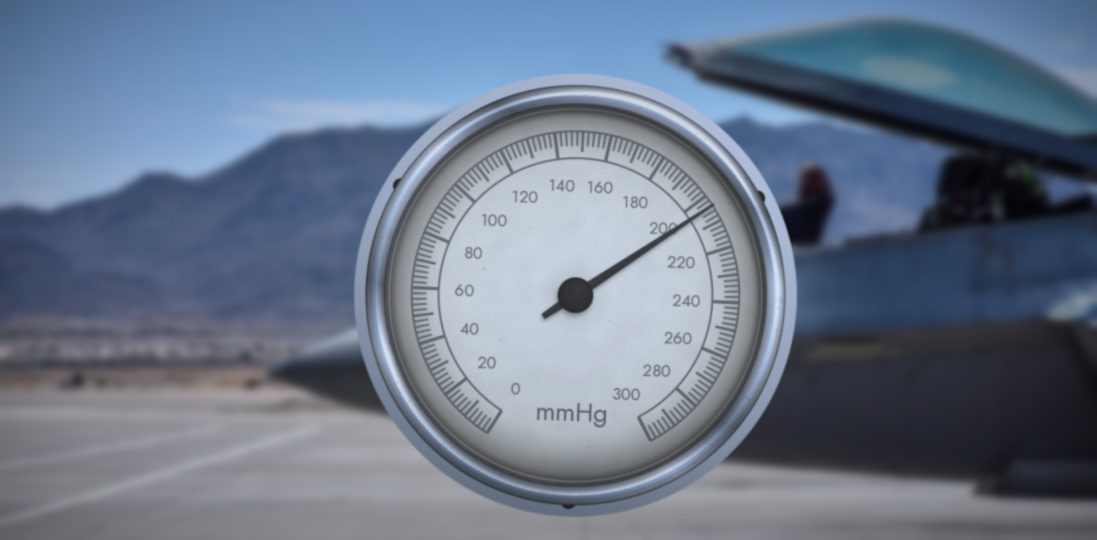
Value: 204; mmHg
